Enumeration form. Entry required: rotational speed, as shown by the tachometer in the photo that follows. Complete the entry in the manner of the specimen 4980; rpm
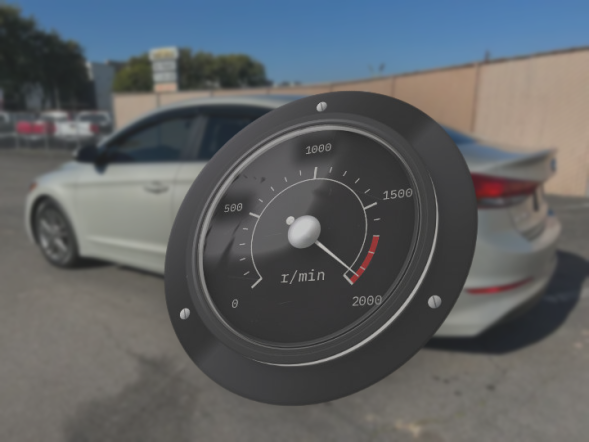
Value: 1950; rpm
